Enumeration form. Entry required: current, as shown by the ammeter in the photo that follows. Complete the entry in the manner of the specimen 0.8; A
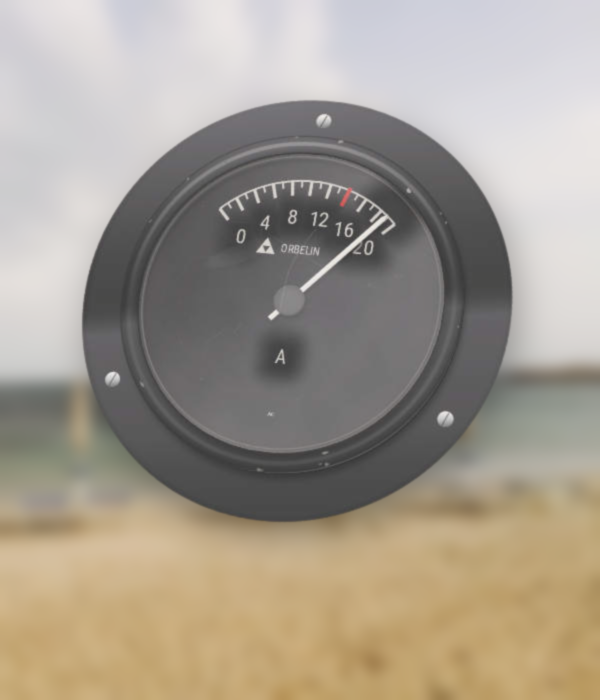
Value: 19; A
